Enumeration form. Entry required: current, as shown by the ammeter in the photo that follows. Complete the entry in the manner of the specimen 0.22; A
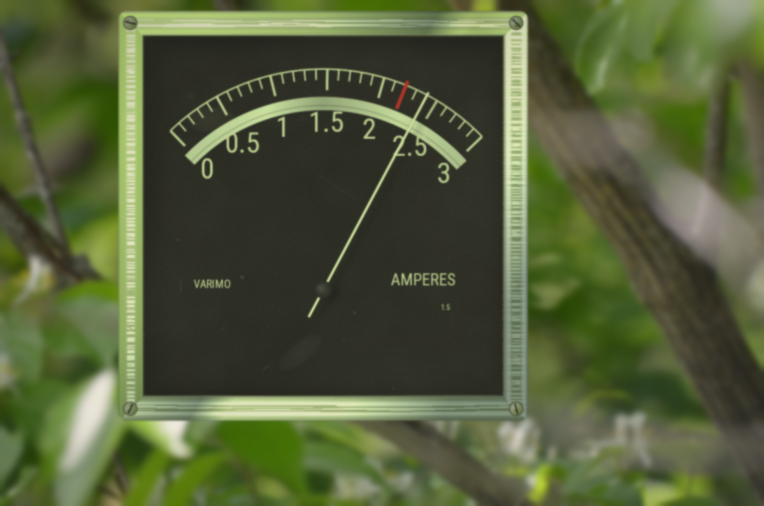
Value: 2.4; A
